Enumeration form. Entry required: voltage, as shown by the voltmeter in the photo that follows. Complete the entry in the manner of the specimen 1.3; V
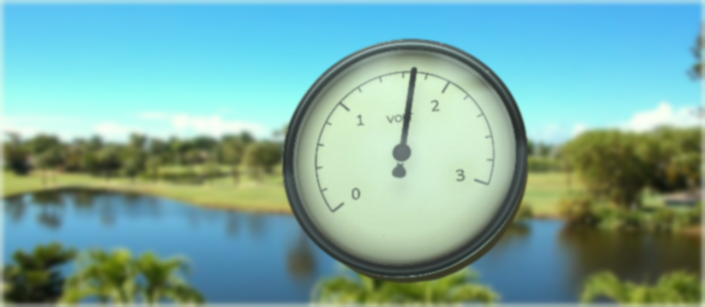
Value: 1.7; V
